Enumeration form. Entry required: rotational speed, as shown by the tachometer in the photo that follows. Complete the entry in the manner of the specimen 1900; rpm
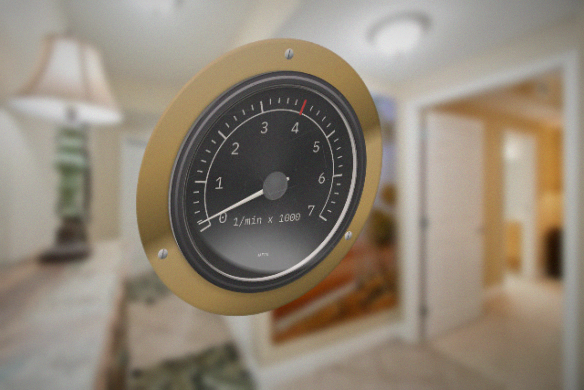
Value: 200; rpm
